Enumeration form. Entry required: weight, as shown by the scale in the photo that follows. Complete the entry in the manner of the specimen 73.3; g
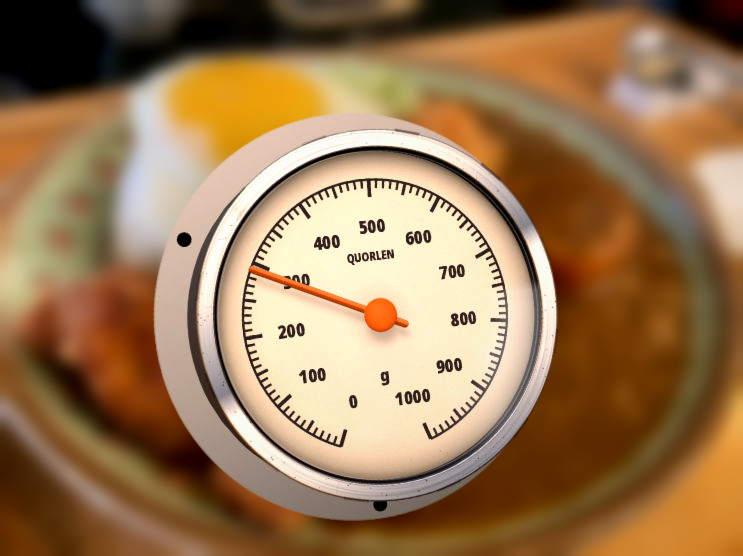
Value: 290; g
